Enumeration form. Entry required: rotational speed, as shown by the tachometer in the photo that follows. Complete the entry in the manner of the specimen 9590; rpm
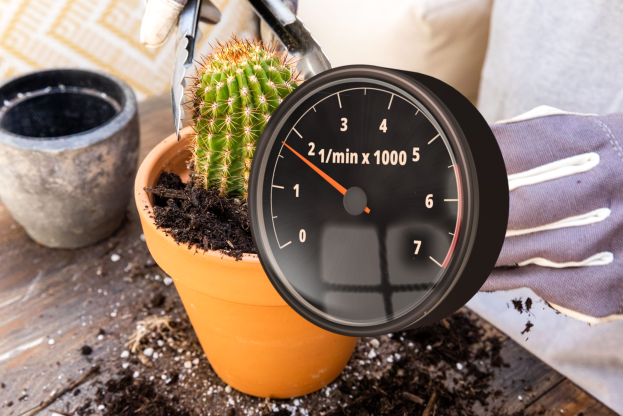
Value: 1750; rpm
